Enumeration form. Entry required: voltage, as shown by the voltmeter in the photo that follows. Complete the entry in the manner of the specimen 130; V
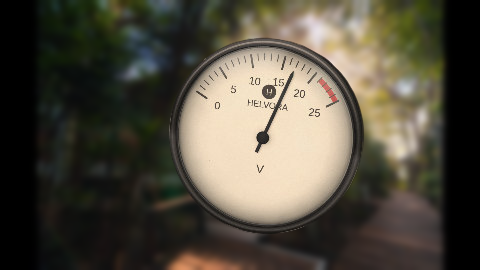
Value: 17; V
